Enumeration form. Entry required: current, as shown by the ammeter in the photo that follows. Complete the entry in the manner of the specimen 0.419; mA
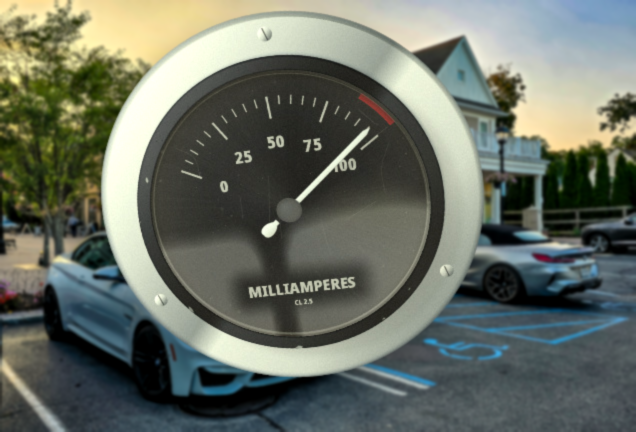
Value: 95; mA
